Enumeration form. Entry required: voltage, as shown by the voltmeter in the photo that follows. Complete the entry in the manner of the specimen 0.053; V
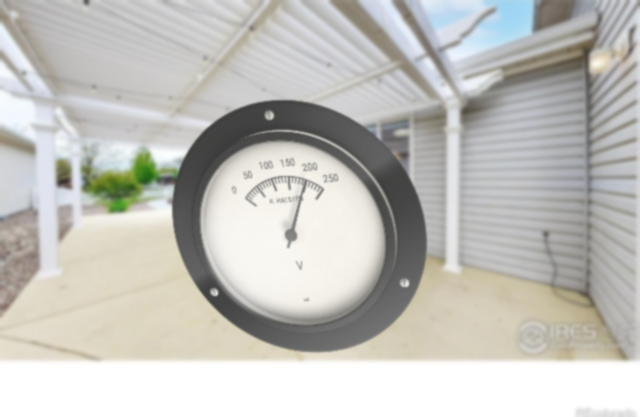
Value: 200; V
